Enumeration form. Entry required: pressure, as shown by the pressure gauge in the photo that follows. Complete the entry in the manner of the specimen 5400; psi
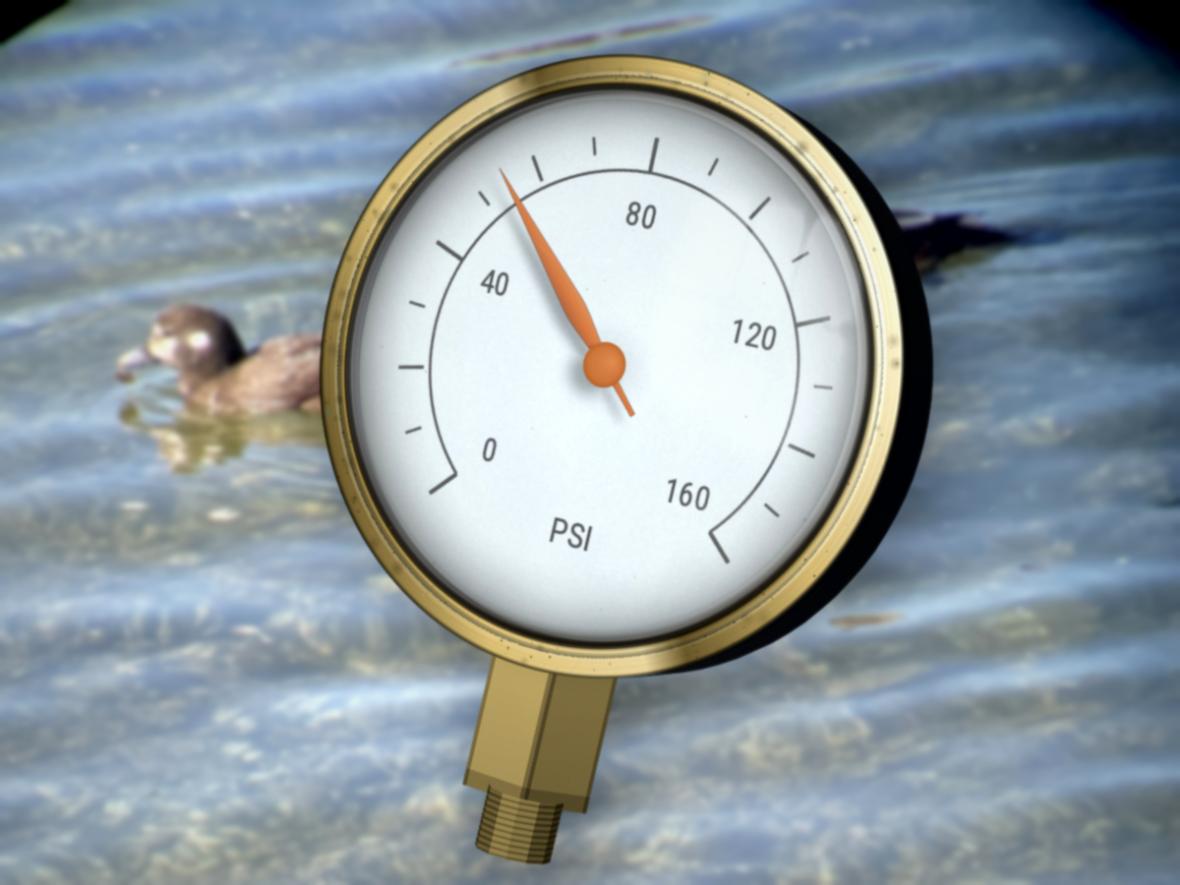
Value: 55; psi
